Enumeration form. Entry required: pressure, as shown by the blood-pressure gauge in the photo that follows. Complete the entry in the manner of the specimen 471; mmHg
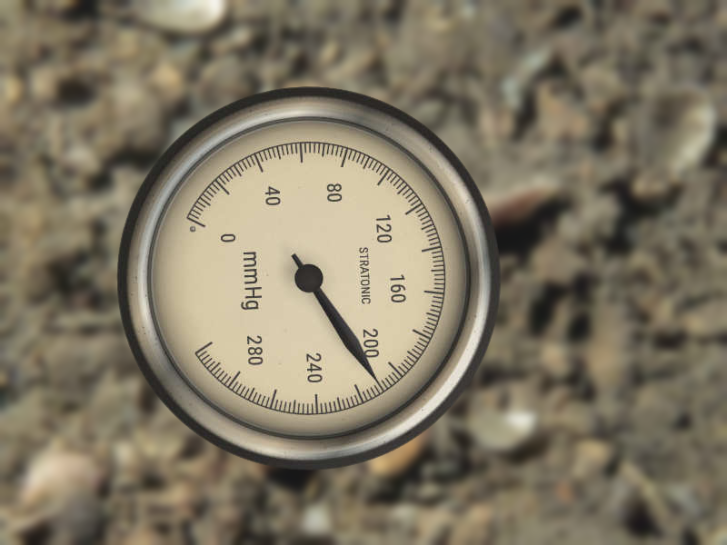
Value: 210; mmHg
